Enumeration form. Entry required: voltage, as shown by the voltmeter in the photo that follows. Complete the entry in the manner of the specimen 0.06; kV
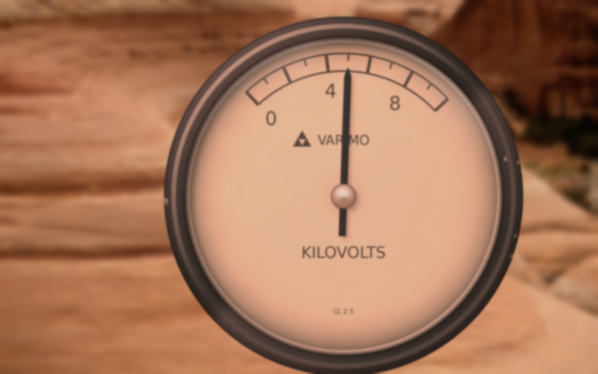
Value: 5; kV
